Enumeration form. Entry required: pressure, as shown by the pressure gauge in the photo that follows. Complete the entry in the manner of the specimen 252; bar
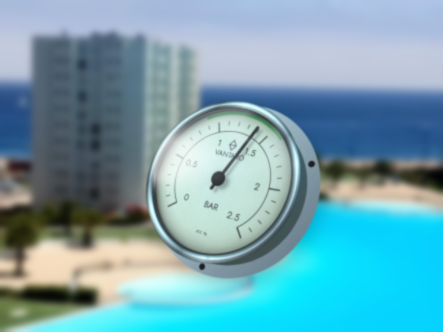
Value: 1.4; bar
